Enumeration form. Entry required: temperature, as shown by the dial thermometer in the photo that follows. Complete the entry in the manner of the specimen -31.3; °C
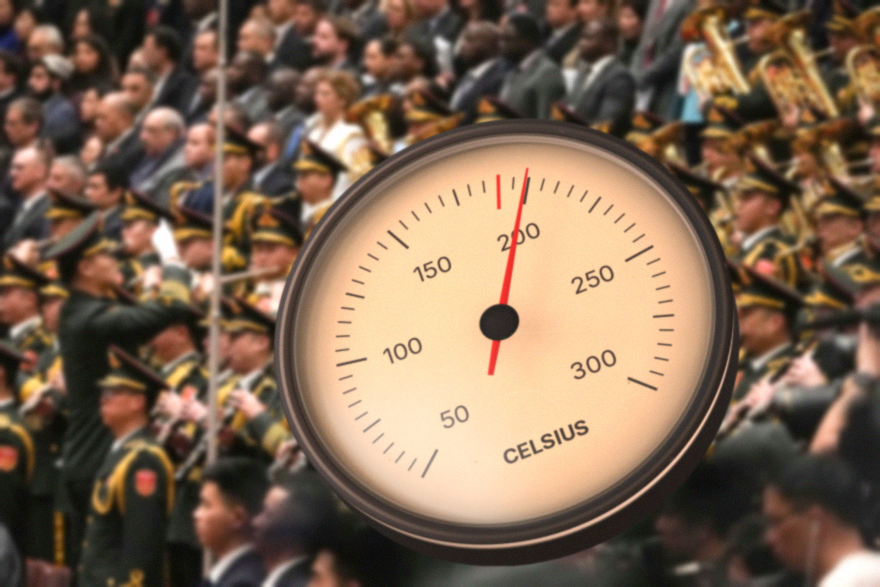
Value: 200; °C
